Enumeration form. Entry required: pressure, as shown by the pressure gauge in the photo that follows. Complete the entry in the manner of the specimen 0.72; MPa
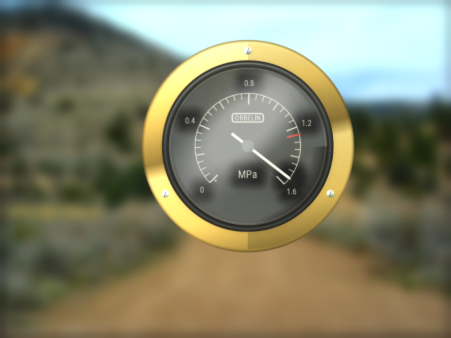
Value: 1.55; MPa
